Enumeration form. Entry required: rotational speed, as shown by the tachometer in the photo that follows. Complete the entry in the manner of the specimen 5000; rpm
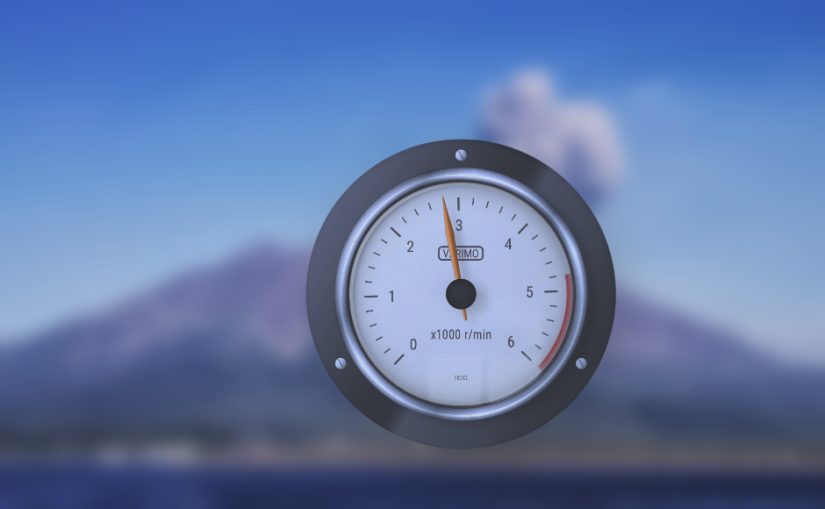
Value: 2800; rpm
